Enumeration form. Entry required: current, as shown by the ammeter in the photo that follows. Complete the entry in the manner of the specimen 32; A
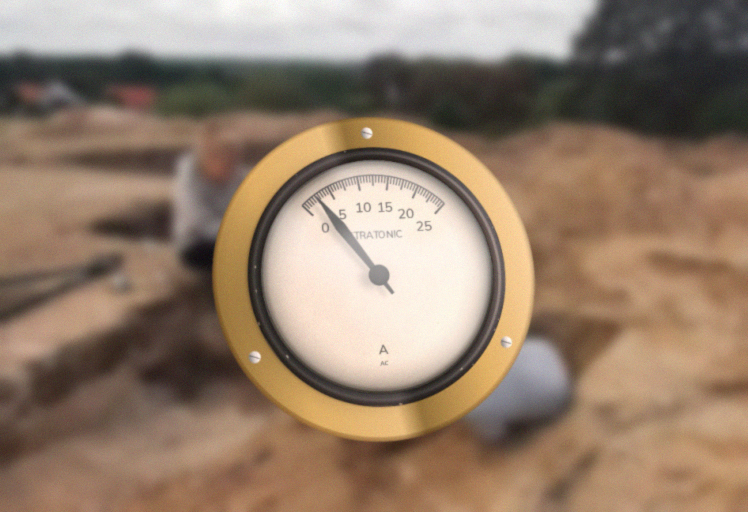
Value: 2.5; A
